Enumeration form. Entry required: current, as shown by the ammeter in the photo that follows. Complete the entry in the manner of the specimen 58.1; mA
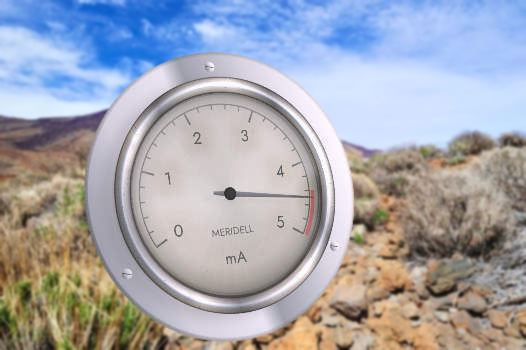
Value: 4.5; mA
